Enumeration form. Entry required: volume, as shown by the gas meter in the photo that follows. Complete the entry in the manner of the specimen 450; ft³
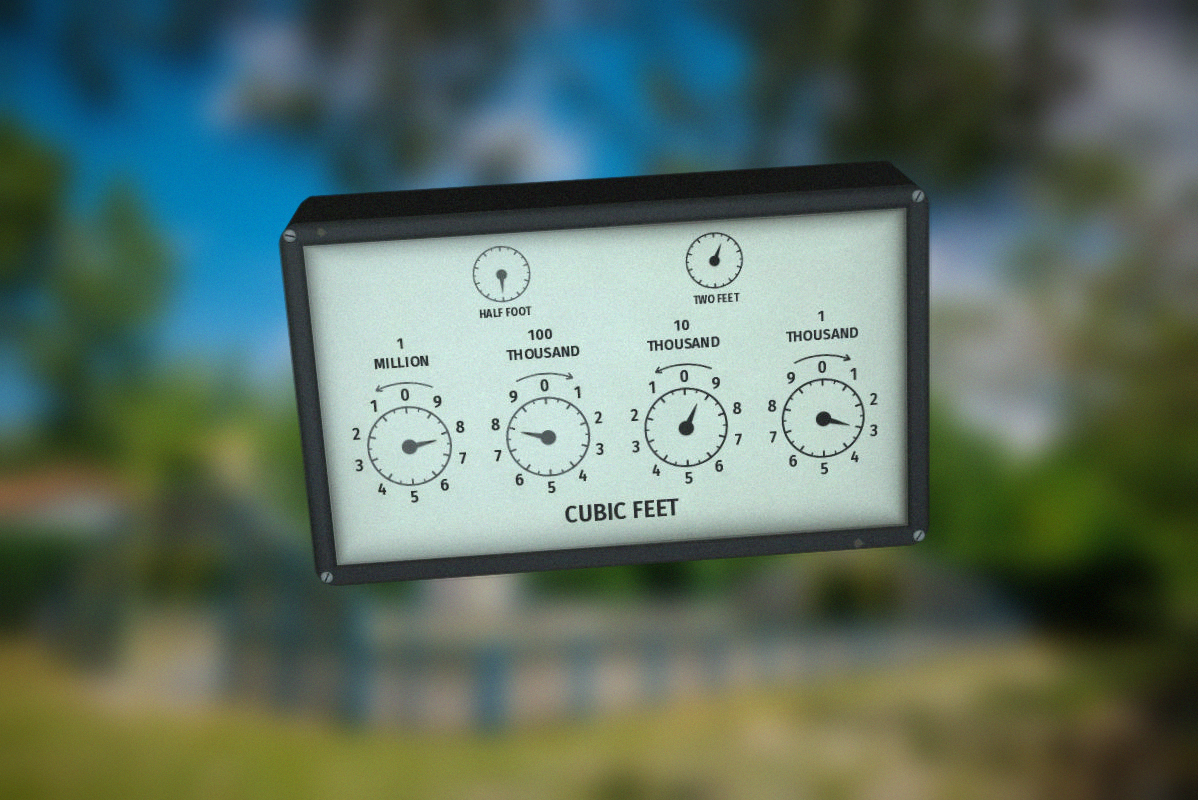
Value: 779300; ft³
